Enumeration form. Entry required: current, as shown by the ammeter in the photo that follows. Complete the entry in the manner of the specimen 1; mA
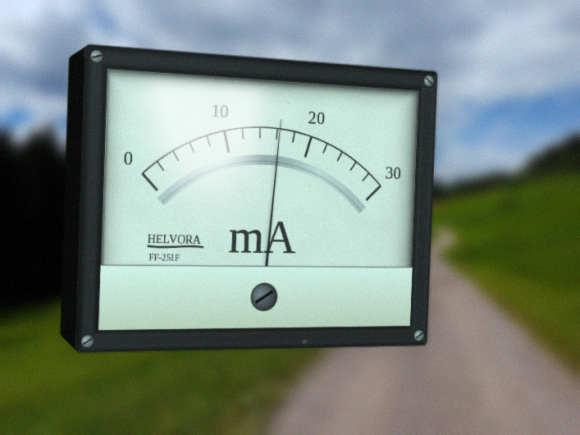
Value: 16; mA
